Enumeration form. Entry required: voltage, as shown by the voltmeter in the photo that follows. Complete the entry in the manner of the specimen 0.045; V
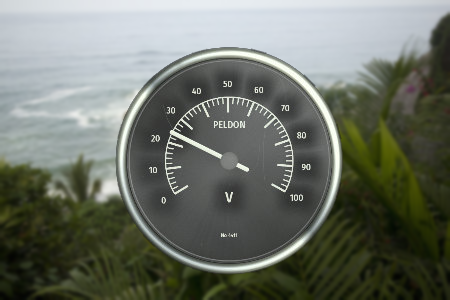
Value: 24; V
